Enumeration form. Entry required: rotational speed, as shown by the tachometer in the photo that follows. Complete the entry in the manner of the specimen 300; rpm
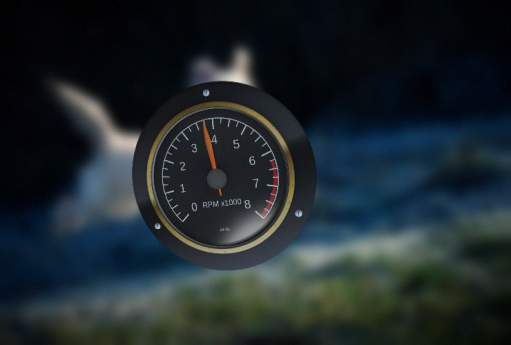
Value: 3750; rpm
